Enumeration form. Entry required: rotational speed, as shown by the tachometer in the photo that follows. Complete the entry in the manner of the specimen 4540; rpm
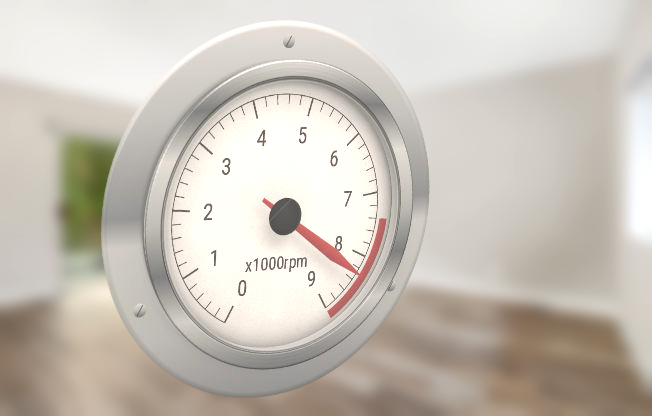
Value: 8300; rpm
